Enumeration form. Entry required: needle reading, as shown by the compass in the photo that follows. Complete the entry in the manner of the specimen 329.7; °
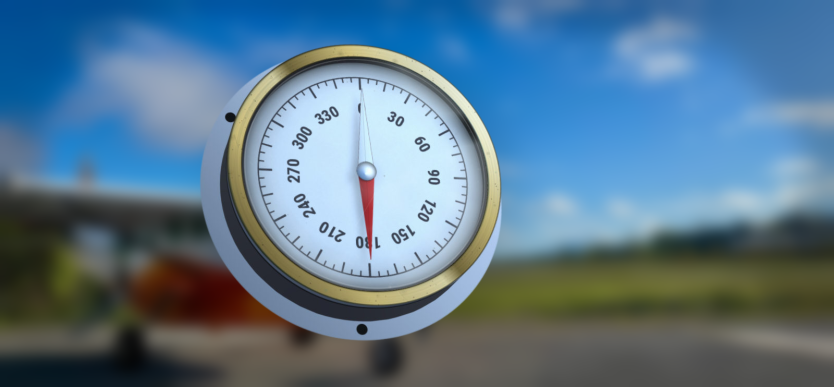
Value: 180; °
